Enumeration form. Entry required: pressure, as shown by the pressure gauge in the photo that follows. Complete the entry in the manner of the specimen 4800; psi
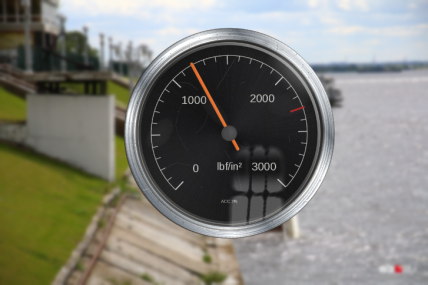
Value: 1200; psi
